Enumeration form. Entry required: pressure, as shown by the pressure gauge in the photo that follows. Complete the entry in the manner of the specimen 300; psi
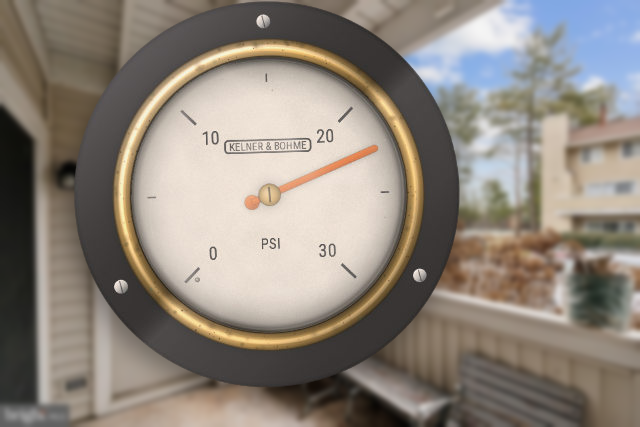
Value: 22.5; psi
